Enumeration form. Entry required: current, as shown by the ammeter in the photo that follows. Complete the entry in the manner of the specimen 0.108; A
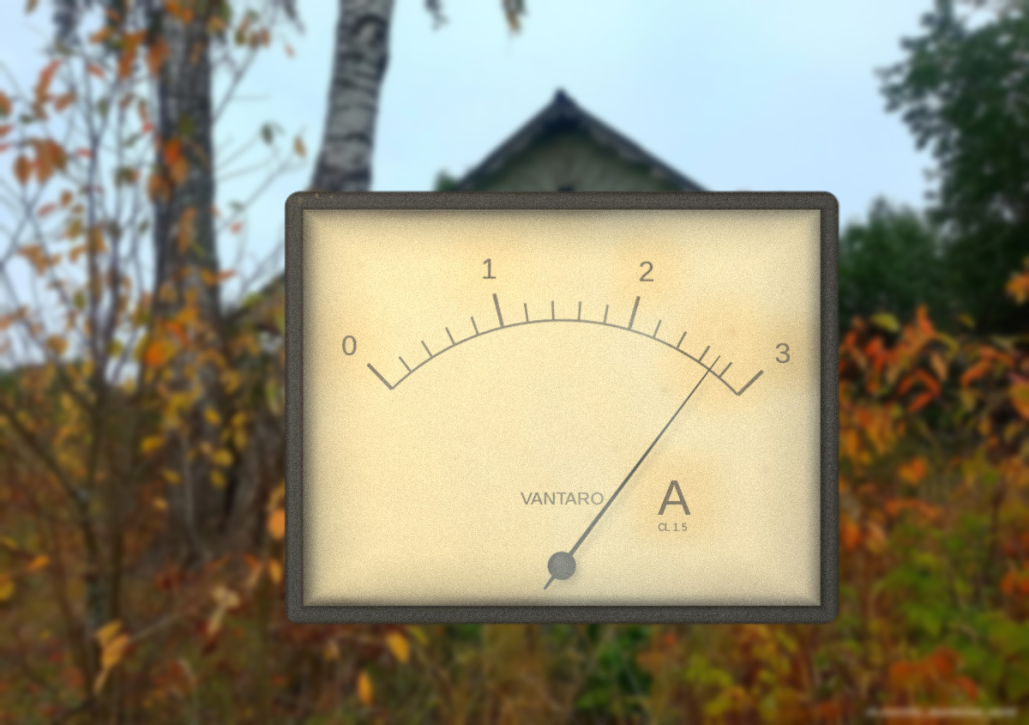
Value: 2.7; A
